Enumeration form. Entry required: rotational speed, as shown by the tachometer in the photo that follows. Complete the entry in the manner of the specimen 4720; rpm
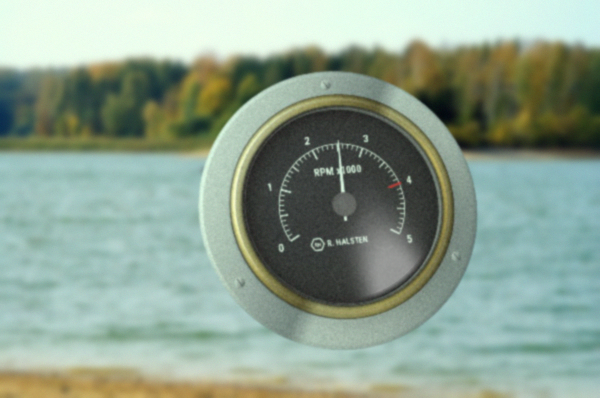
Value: 2500; rpm
